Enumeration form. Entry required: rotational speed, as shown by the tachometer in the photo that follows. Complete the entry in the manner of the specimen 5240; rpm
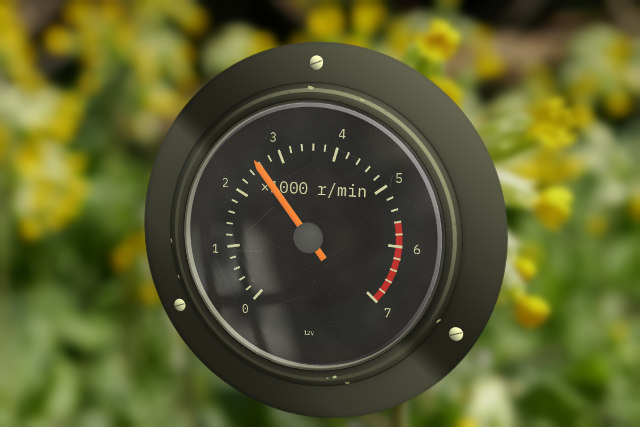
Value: 2600; rpm
